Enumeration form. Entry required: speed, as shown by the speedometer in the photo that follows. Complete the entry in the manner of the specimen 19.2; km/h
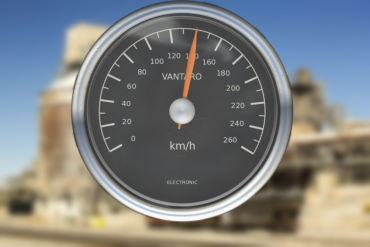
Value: 140; km/h
